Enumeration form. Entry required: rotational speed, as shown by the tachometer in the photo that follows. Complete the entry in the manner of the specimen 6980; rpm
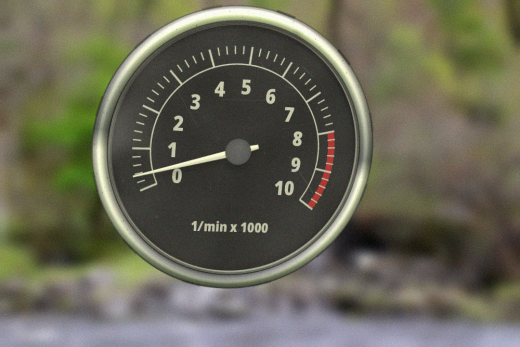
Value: 400; rpm
